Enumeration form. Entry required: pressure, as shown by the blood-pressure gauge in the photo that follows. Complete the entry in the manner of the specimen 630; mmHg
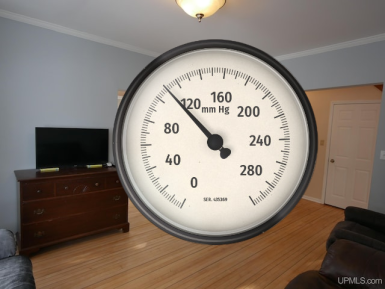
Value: 110; mmHg
